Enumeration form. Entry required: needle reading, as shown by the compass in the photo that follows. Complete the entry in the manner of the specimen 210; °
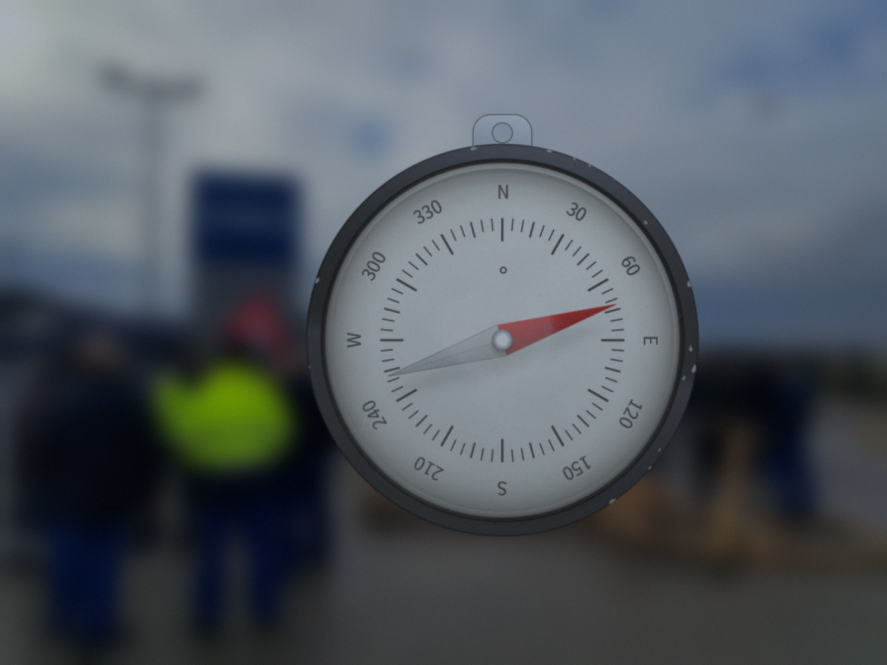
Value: 72.5; °
